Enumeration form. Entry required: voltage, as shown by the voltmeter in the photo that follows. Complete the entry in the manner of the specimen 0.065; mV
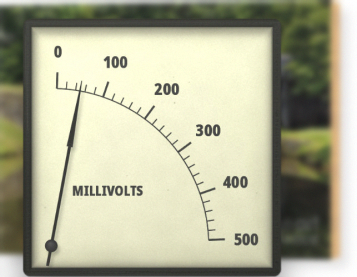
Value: 50; mV
